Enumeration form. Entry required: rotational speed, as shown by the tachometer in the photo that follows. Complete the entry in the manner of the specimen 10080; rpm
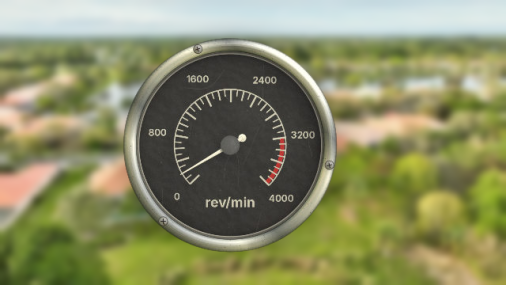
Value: 200; rpm
